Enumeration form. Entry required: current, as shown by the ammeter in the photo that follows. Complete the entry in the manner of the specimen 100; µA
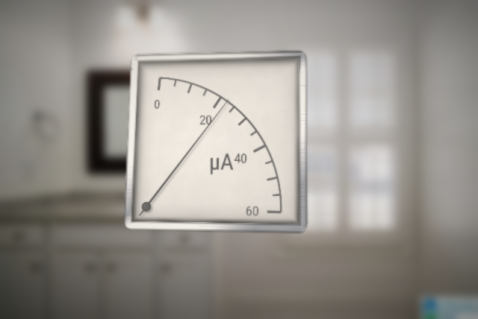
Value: 22.5; µA
